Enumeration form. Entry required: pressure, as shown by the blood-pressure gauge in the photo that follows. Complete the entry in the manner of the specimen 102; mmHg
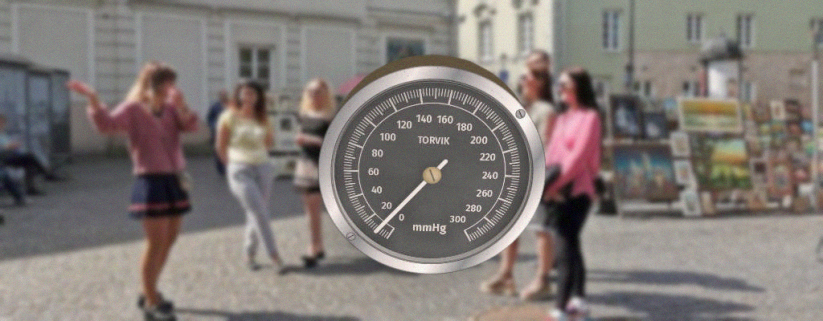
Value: 10; mmHg
